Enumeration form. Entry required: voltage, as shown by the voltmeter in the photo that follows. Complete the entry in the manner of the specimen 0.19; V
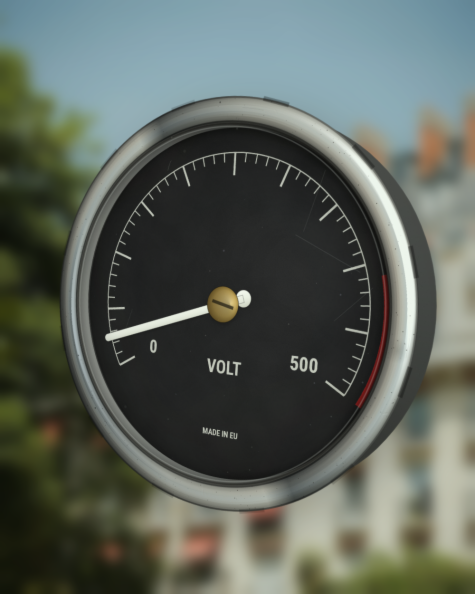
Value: 25; V
